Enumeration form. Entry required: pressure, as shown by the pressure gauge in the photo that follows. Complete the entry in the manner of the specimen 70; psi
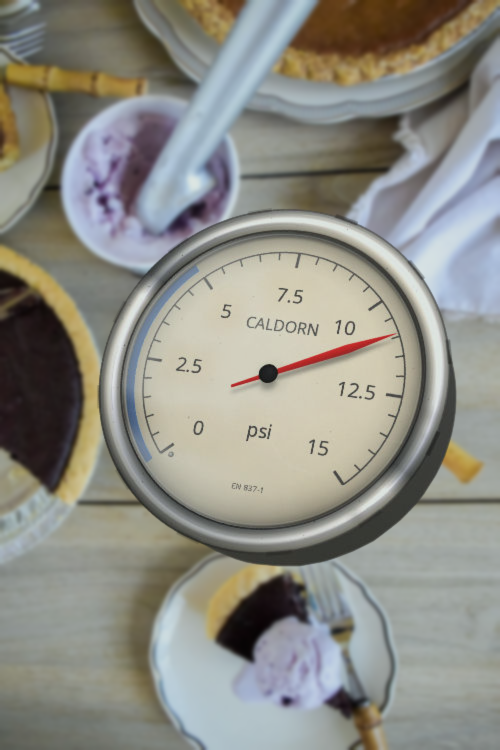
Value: 11; psi
